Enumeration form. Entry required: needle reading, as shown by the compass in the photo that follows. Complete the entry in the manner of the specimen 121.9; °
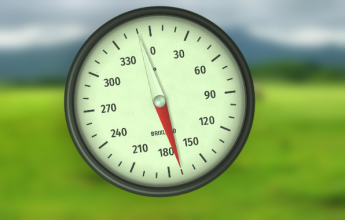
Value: 170; °
